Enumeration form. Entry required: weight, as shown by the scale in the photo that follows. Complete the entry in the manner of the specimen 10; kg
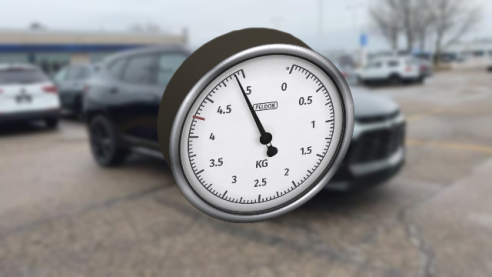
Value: 4.9; kg
